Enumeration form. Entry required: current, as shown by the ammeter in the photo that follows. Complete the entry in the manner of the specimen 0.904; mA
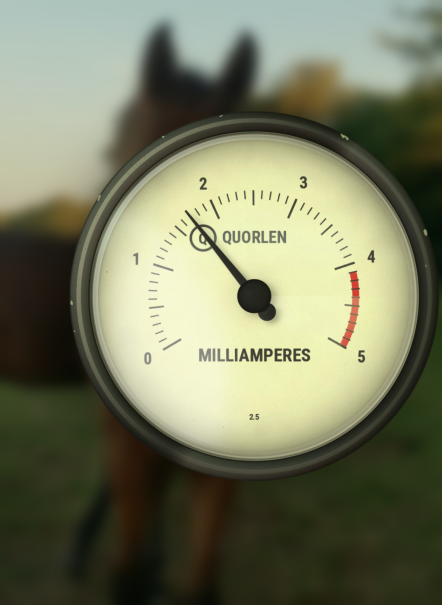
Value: 1.7; mA
